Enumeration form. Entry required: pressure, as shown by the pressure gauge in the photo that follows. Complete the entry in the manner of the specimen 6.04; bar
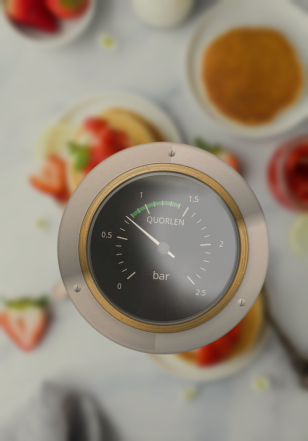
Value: 0.75; bar
